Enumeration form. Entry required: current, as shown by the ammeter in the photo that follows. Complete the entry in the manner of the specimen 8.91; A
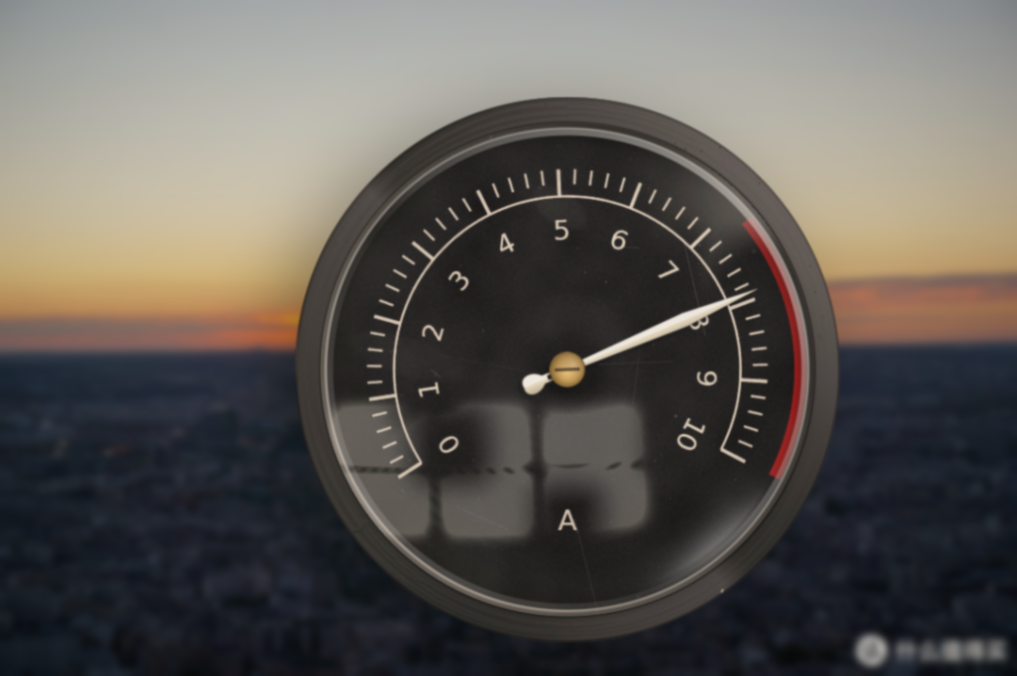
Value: 7.9; A
